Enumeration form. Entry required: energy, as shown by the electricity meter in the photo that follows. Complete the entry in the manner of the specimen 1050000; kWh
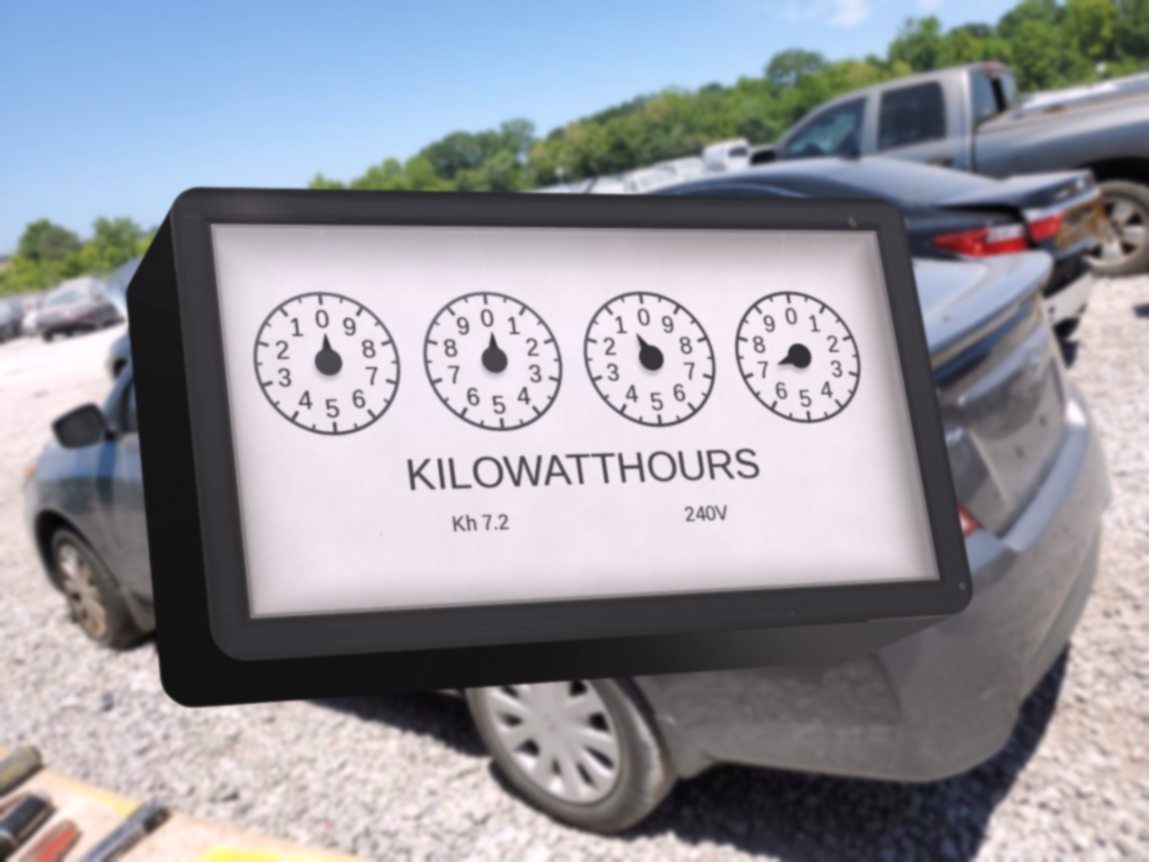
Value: 7; kWh
